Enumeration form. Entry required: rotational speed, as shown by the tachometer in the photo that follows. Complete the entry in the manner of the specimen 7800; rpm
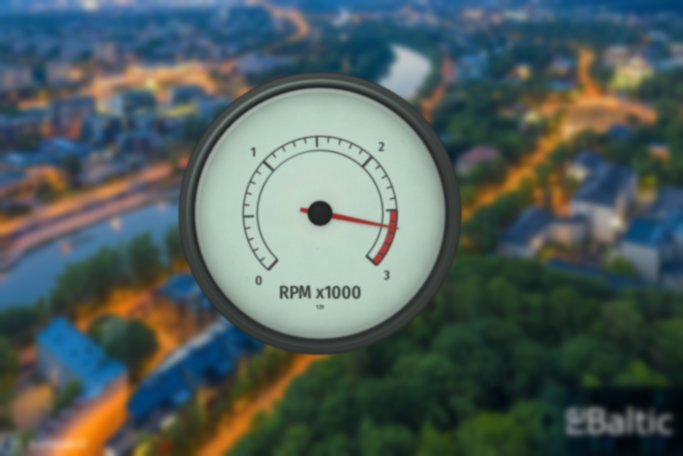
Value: 2650; rpm
